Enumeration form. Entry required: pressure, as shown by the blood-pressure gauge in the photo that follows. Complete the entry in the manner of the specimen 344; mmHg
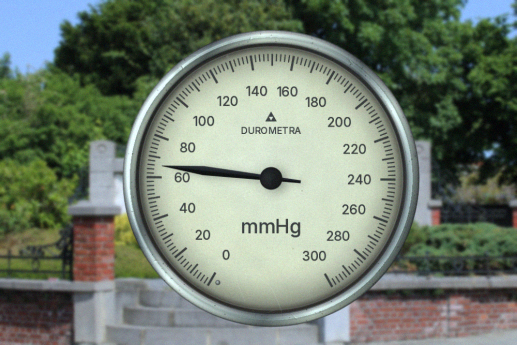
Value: 66; mmHg
